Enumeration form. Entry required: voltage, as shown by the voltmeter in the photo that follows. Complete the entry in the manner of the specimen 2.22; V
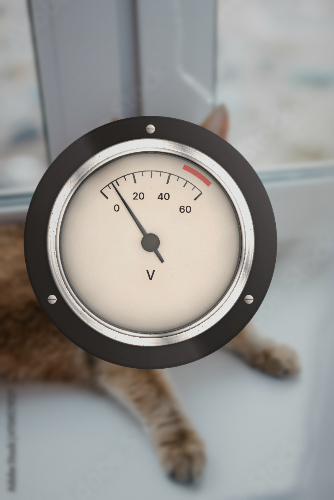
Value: 7.5; V
